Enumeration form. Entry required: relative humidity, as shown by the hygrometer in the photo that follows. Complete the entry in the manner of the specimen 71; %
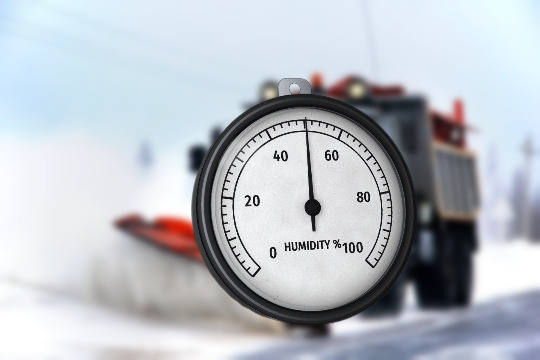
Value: 50; %
